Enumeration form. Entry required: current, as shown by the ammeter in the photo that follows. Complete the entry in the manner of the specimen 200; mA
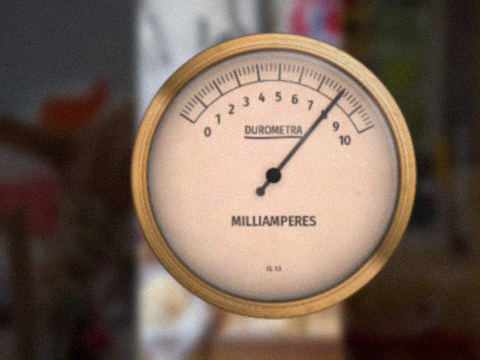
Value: 8; mA
